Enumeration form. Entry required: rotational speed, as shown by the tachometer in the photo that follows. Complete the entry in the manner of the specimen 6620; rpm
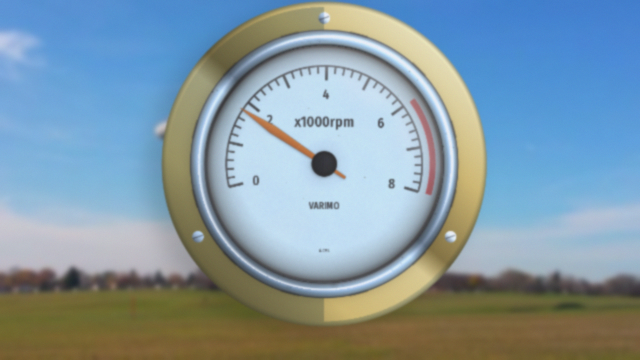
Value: 1800; rpm
